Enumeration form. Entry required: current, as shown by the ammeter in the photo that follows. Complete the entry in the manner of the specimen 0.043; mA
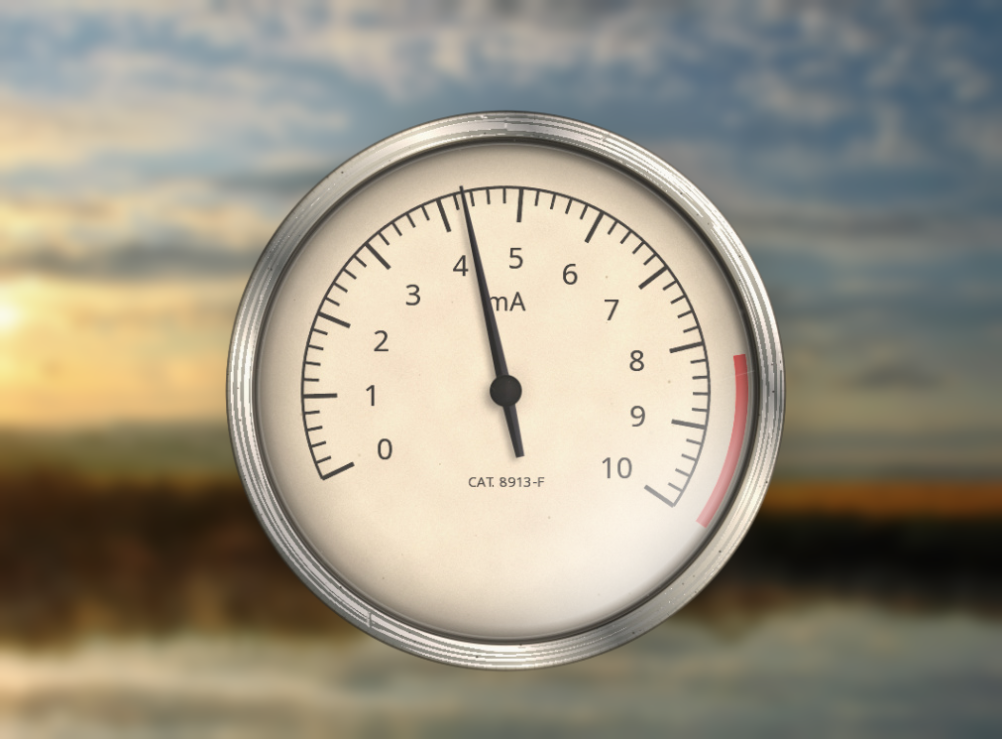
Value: 4.3; mA
